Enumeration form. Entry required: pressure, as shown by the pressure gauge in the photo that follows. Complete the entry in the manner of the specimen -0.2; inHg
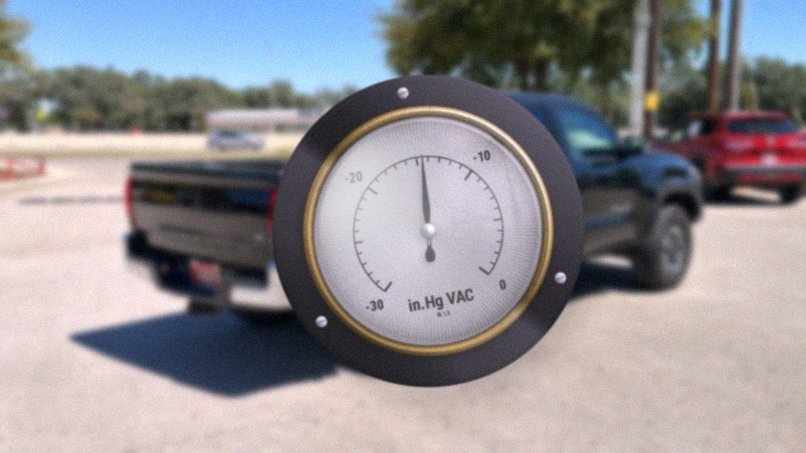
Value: -14.5; inHg
